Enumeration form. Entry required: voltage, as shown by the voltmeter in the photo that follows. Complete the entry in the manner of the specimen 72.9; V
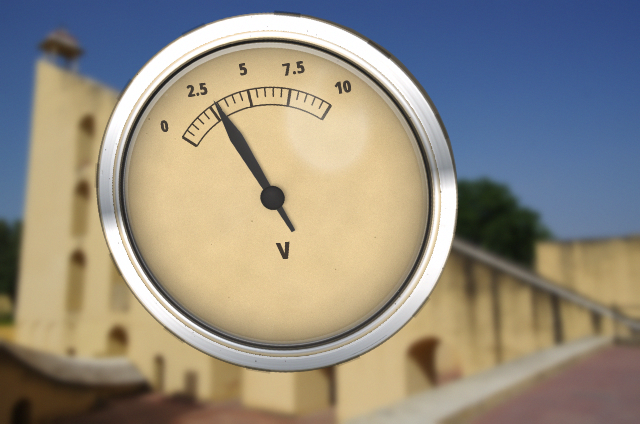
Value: 3; V
